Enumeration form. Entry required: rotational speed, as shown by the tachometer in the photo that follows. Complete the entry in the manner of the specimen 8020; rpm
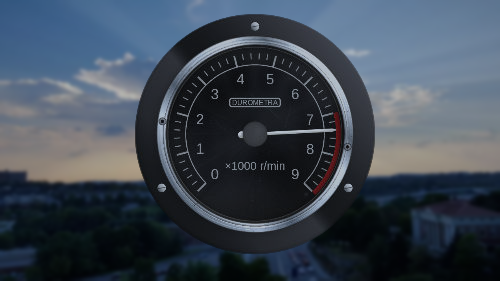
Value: 7400; rpm
